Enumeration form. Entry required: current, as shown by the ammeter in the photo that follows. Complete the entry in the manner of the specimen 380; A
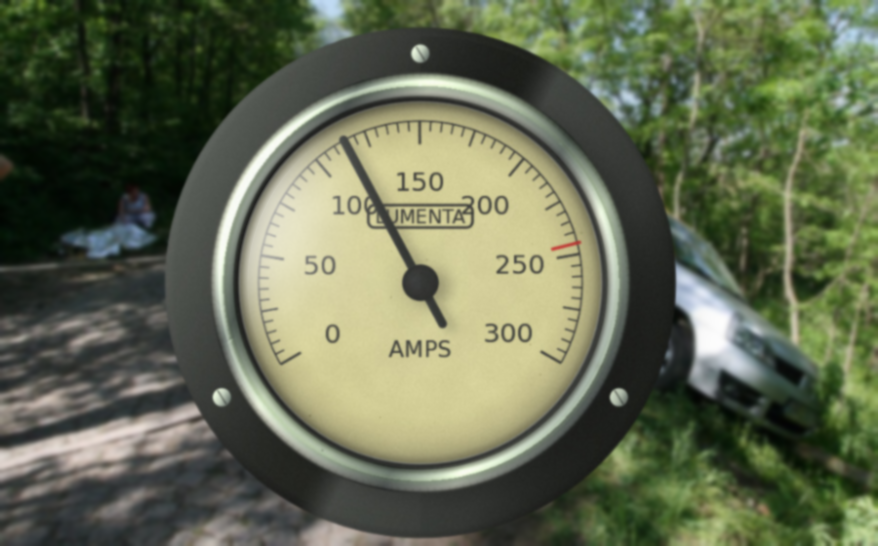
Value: 115; A
